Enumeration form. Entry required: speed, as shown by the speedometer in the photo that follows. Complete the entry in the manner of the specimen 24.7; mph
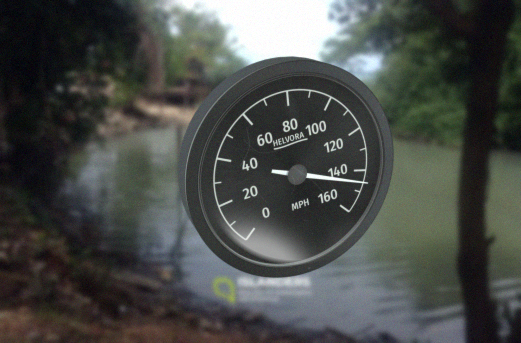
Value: 145; mph
